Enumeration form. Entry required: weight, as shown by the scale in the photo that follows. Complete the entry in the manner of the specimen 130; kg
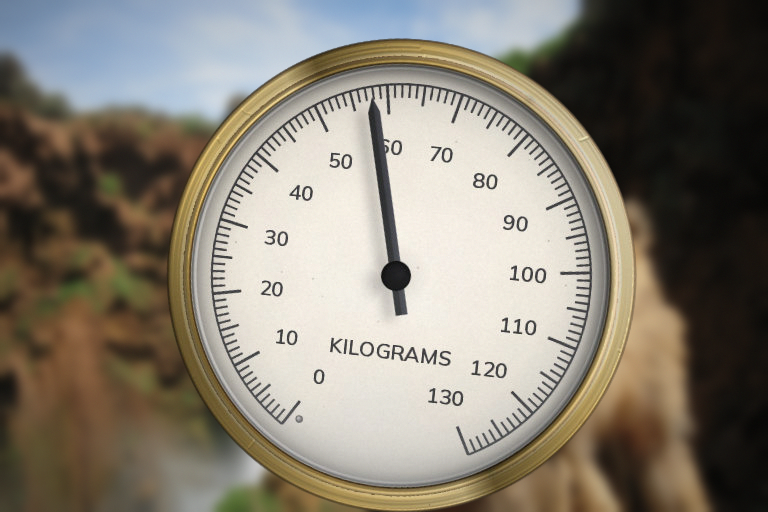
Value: 58; kg
